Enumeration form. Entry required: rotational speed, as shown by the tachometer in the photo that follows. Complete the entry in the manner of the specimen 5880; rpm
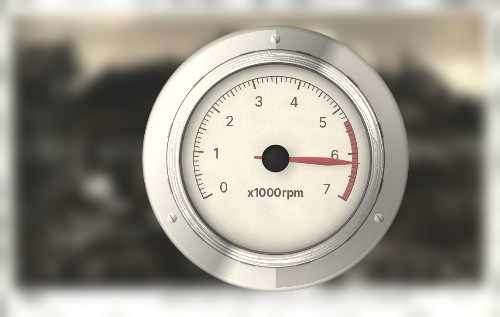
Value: 6200; rpm
